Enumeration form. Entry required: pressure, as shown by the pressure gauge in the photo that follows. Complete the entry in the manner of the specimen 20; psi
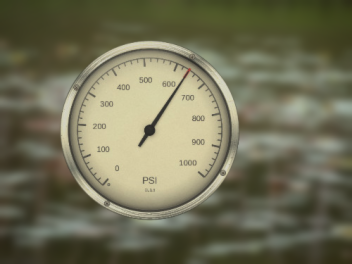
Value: 640; psi
